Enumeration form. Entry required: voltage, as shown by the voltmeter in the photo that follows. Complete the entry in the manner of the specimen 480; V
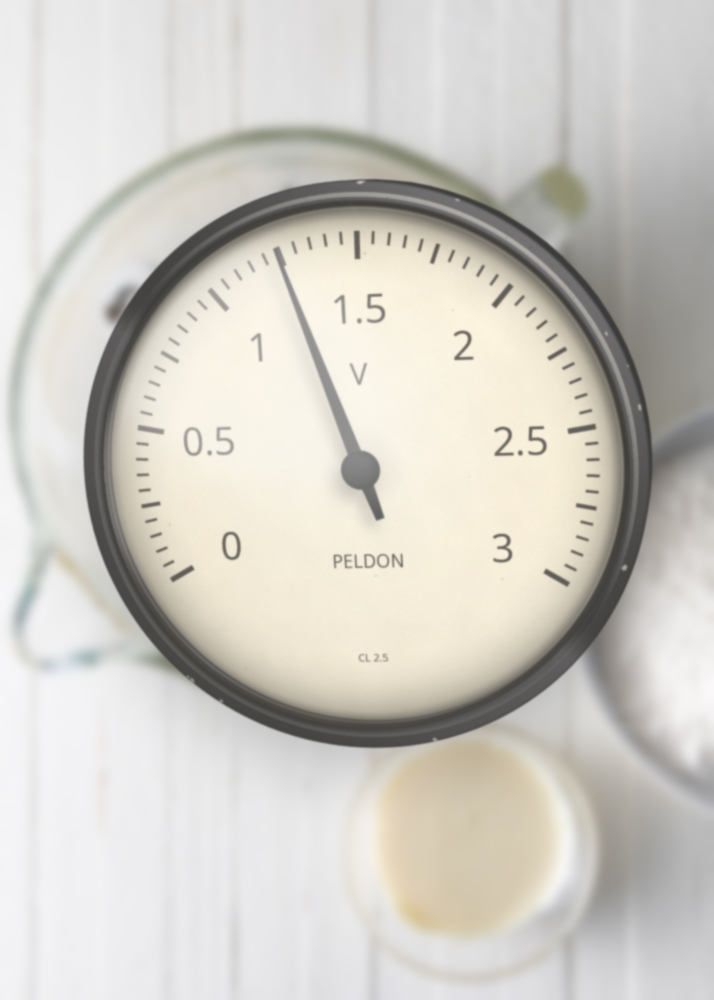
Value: 1.25; V
